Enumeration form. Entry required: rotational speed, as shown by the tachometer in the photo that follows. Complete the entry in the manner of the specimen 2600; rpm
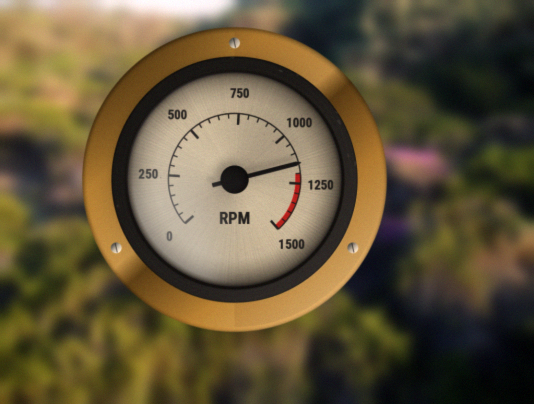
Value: 1150; rpm
